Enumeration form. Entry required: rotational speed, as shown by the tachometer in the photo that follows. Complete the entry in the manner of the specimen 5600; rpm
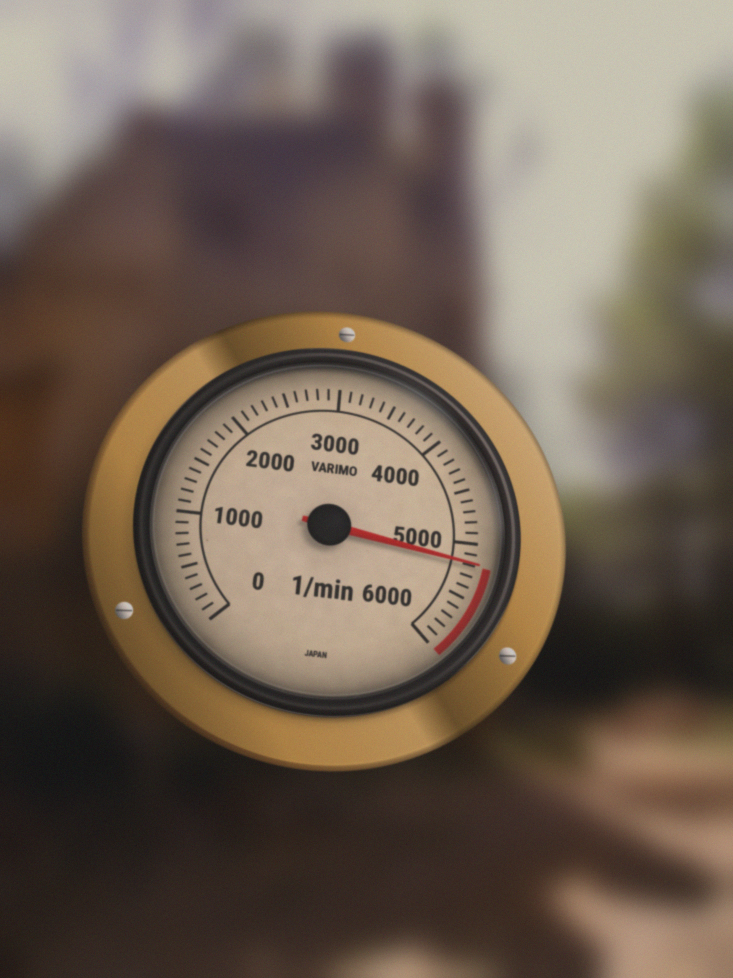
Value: 5200; rpm
